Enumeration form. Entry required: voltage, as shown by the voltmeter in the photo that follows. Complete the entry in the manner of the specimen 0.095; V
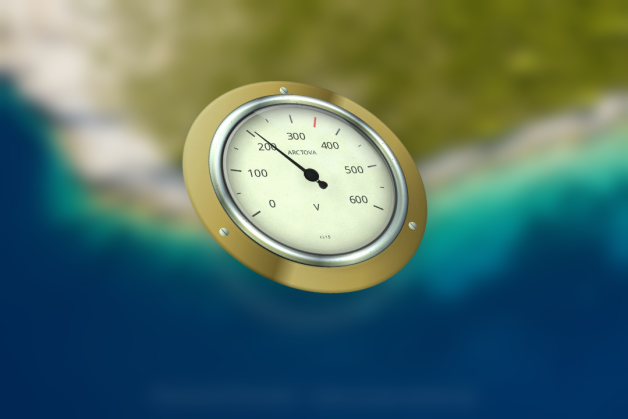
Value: 200; V
